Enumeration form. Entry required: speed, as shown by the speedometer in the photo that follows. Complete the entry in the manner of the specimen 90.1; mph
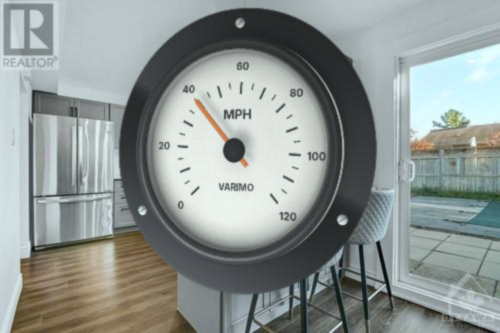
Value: 40; mph
